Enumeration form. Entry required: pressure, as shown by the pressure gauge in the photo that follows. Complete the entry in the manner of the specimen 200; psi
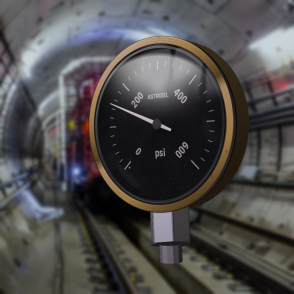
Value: 150; psi
